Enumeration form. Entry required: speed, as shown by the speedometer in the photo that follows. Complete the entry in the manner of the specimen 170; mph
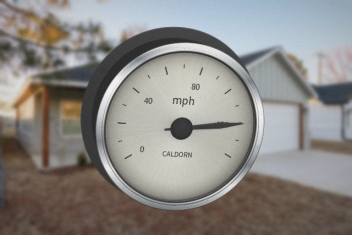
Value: 120; mph
